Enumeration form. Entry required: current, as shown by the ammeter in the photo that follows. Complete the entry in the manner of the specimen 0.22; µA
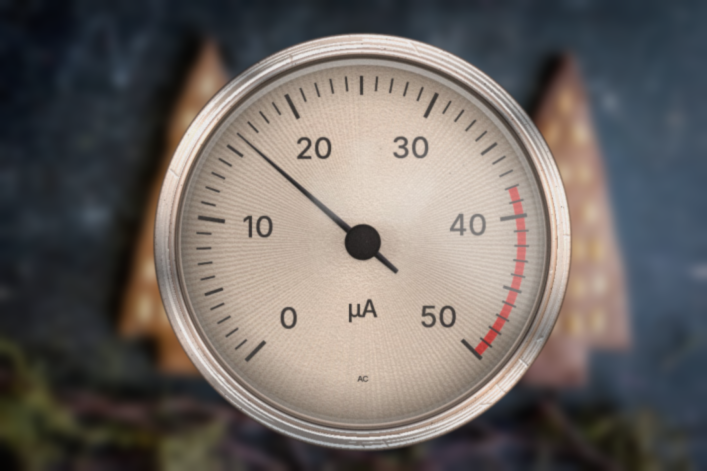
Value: 16; µA
